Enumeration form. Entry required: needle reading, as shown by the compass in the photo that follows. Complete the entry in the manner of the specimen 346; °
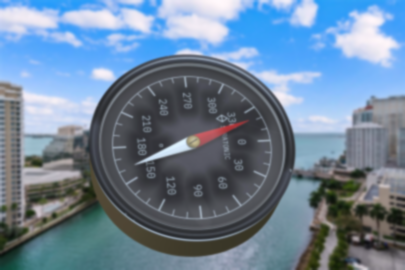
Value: 340; °
